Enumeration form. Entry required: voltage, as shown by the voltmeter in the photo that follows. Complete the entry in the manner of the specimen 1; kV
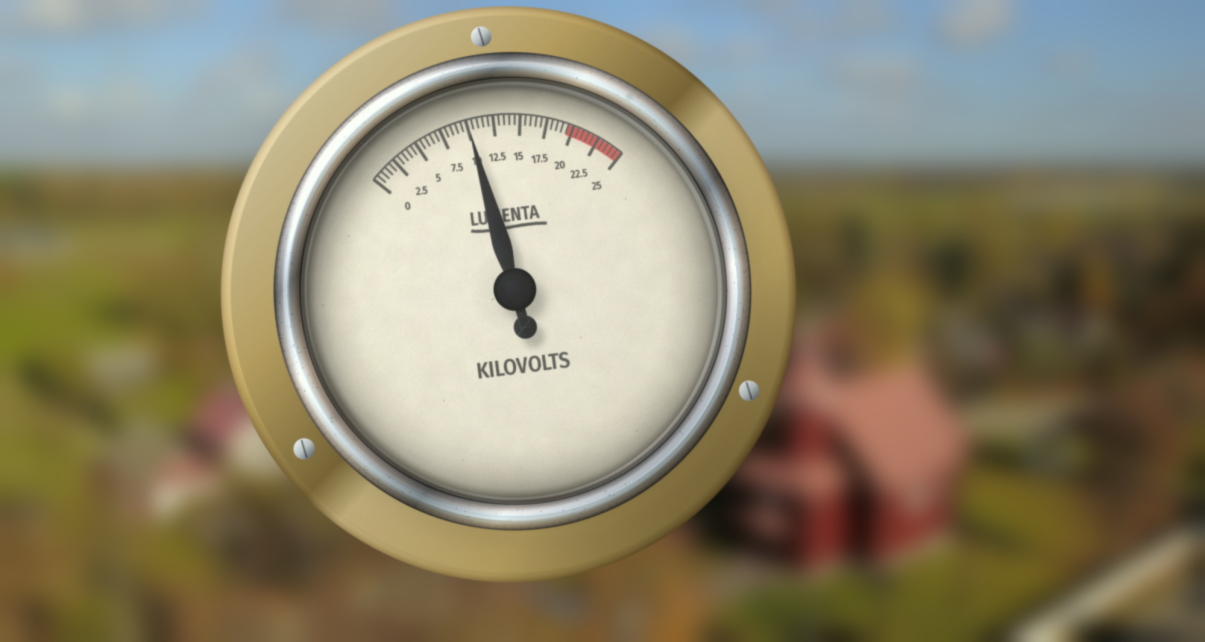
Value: 10; kV
